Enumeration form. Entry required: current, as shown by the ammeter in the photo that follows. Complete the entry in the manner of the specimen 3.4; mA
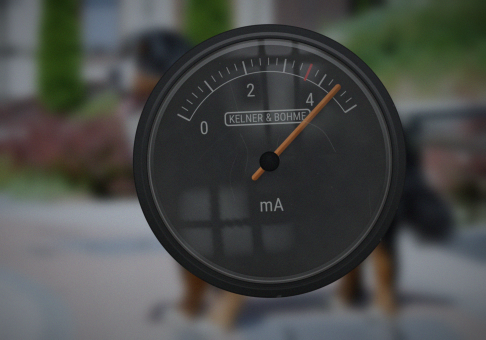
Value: 4.4; mA
